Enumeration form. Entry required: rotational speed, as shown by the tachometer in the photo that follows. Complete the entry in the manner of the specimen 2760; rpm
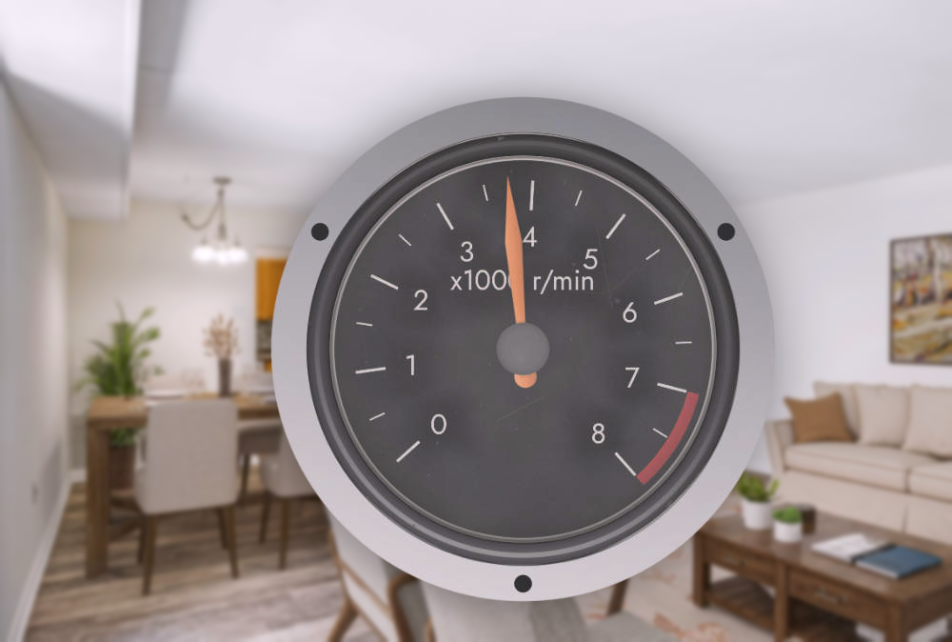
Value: 3750; rpm
